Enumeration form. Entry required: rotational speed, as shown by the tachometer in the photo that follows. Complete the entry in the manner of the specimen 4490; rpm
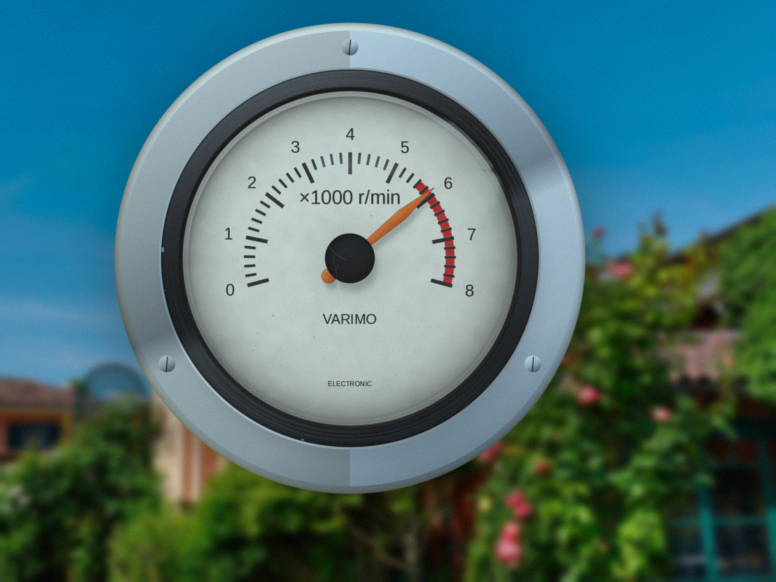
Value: 5900; rpm
